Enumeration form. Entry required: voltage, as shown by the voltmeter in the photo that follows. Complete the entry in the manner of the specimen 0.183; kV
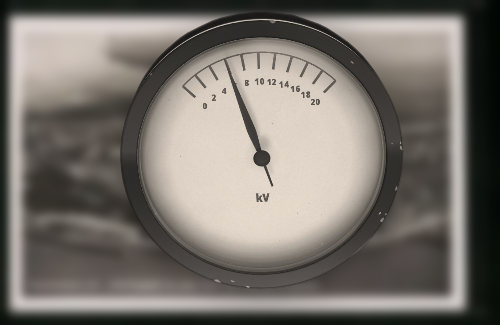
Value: 6; kV
